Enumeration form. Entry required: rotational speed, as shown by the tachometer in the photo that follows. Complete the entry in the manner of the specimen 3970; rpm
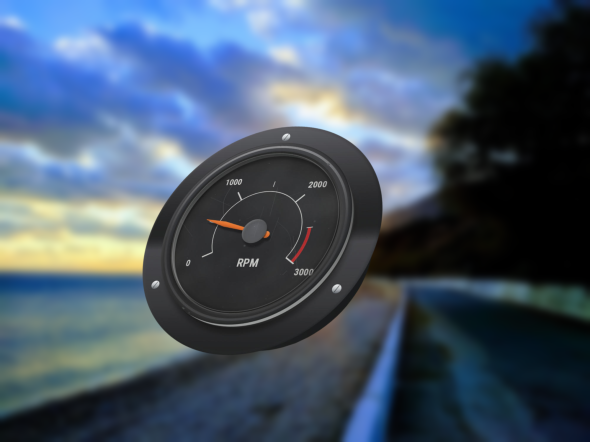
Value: 500; rpm
